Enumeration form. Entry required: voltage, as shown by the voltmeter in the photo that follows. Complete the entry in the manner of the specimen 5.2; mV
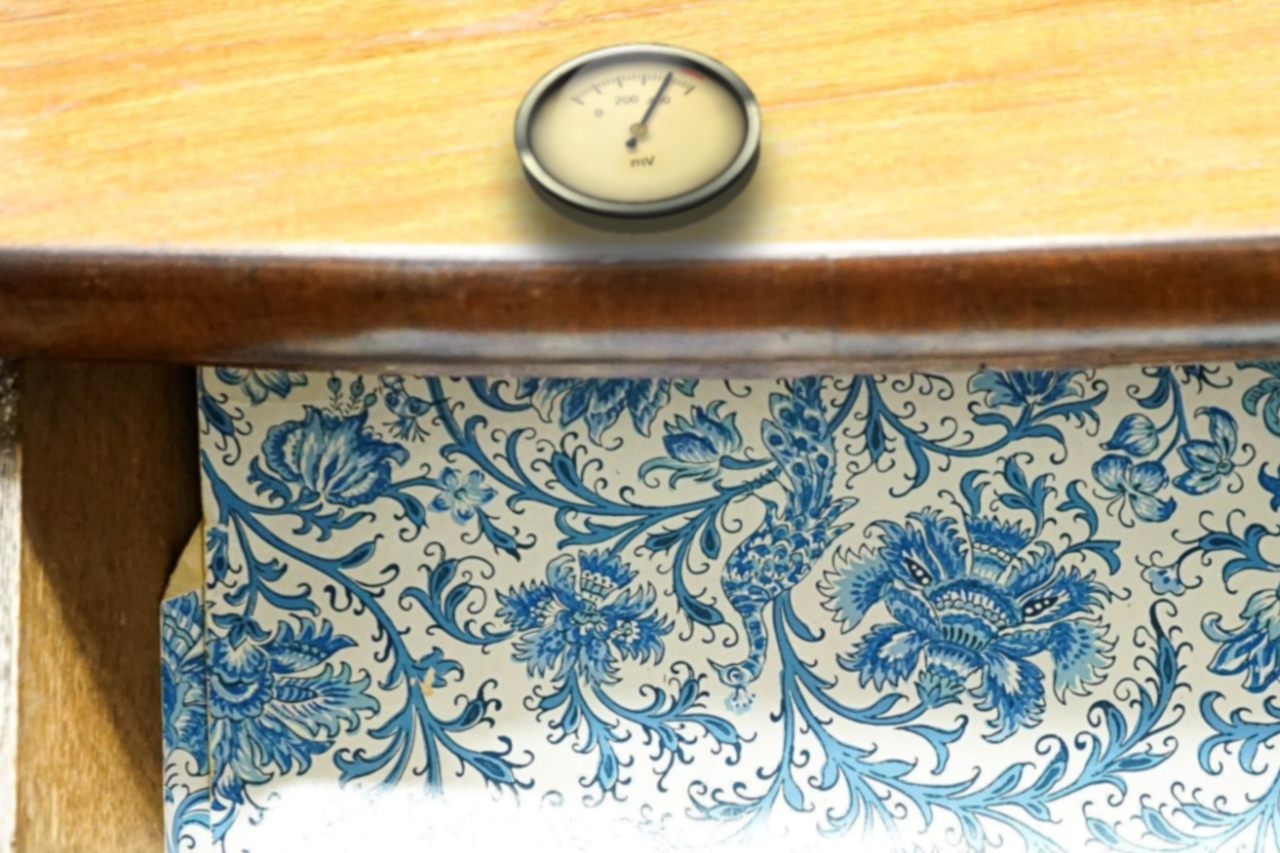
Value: 400; mV
